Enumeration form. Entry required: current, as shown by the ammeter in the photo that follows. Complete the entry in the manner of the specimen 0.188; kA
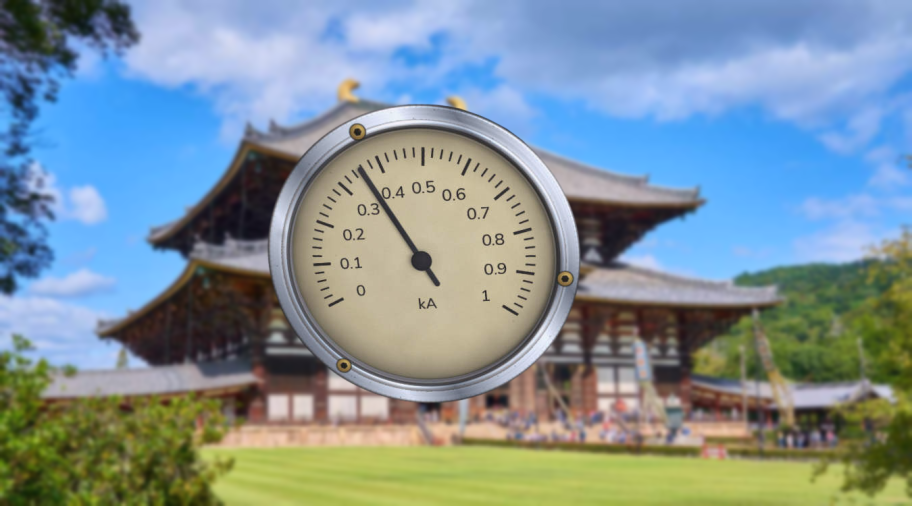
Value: 0.36; kA
